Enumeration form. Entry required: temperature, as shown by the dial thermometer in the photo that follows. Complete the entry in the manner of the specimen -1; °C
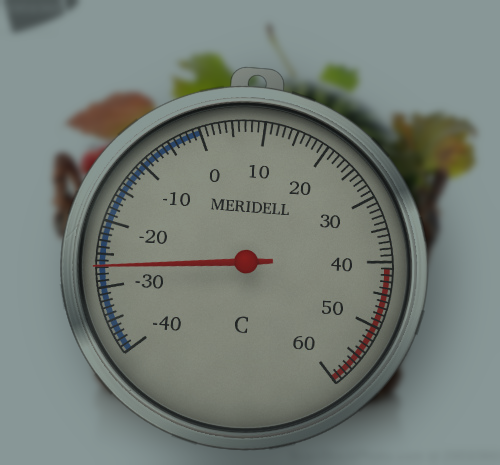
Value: -27; °C
